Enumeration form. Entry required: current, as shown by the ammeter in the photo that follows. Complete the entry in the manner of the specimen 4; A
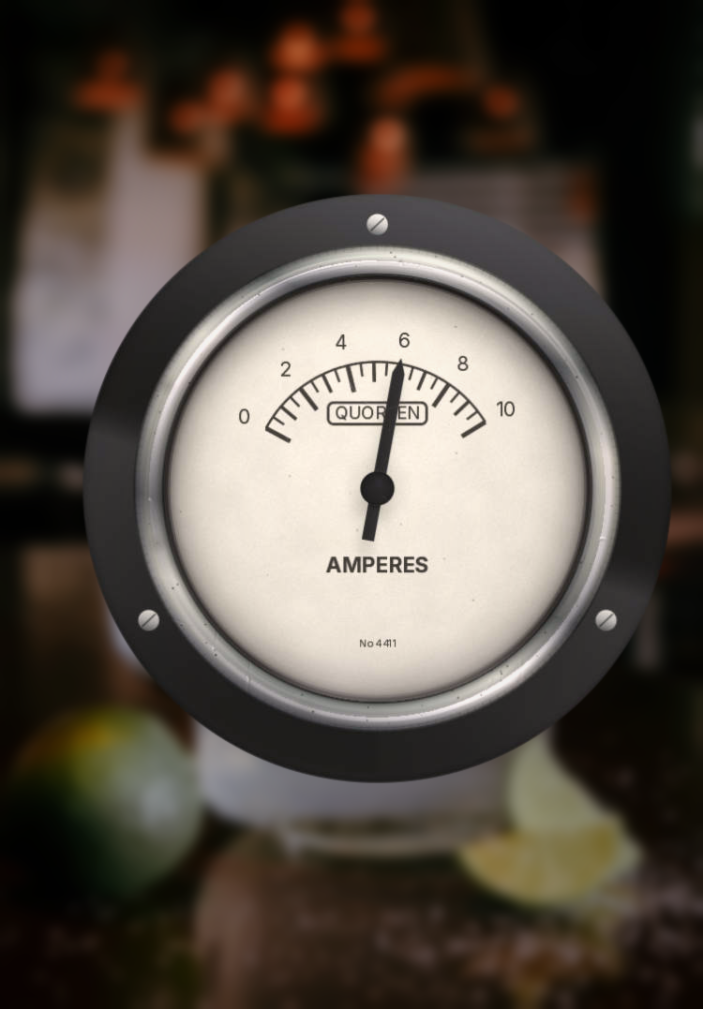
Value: 6; A
